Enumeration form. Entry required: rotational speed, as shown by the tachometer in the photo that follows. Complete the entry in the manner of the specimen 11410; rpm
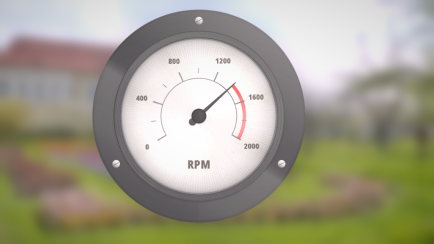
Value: 1400; rpm
